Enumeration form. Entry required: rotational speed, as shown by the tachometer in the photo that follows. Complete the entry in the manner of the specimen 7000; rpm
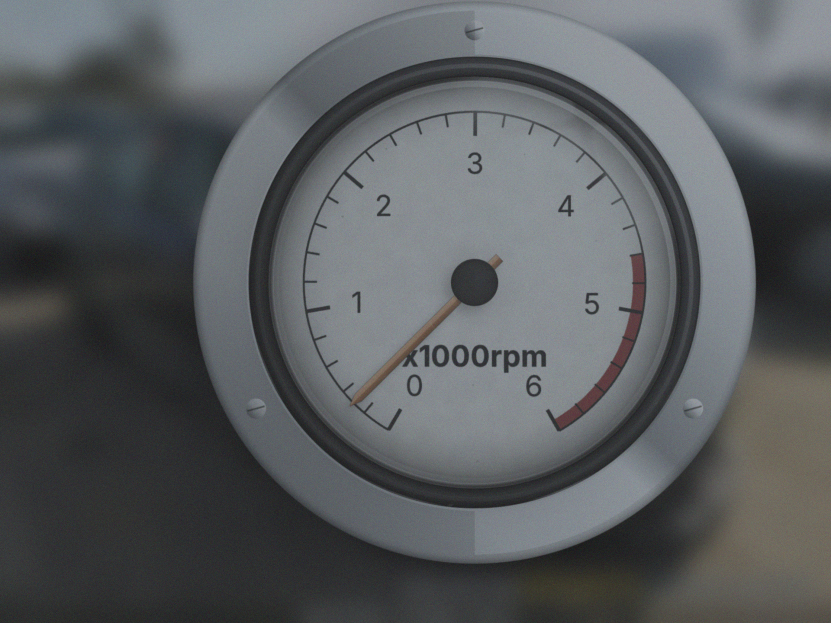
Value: 300; rpm
